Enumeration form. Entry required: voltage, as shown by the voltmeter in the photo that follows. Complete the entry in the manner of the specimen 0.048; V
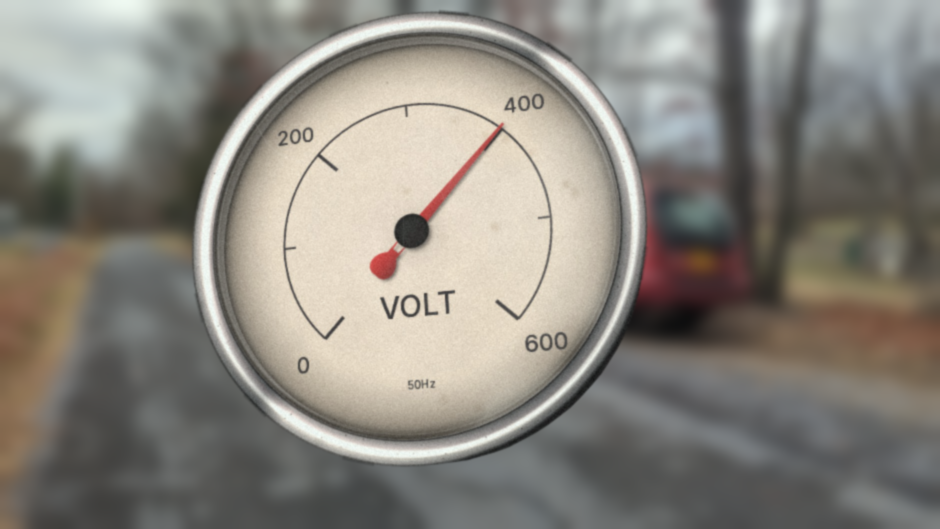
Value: 400; V
